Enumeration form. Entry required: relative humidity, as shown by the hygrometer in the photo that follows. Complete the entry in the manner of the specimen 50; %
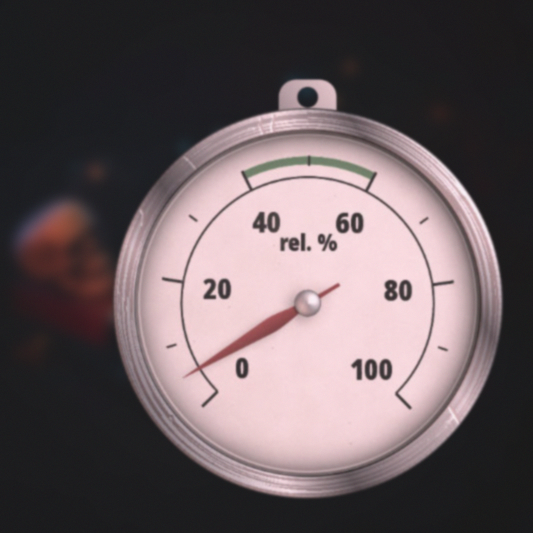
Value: 5; %
